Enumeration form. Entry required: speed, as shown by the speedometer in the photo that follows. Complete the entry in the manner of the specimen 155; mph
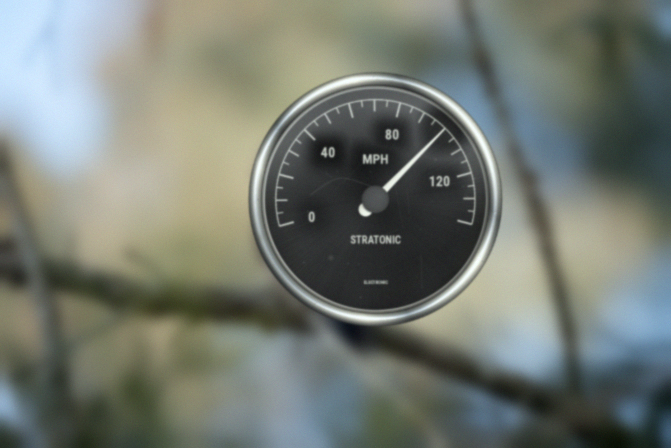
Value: 100; mph
